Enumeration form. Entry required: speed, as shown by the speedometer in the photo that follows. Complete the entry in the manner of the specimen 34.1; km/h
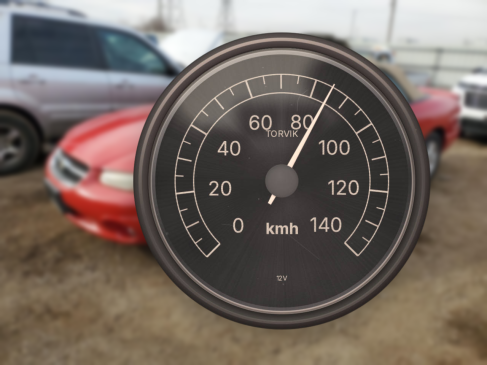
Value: 85; km/h
